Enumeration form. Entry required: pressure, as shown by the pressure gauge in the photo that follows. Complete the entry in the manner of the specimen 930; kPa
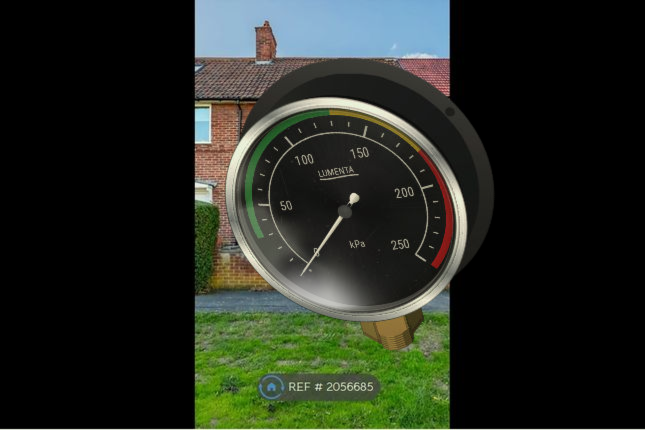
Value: 0; kPa
